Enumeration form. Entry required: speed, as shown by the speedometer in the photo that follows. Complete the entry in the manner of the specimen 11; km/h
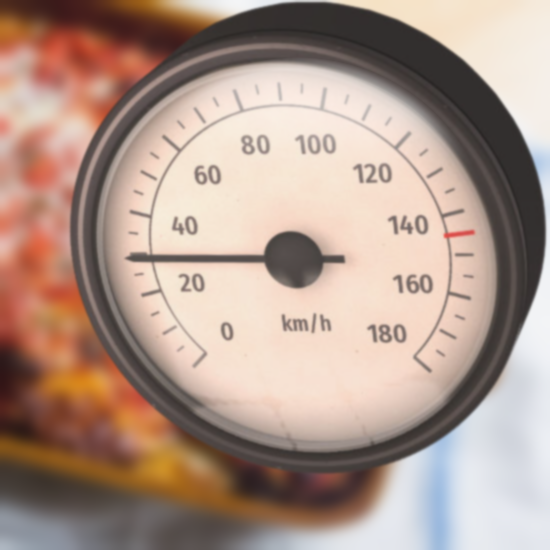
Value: 30; km/h
